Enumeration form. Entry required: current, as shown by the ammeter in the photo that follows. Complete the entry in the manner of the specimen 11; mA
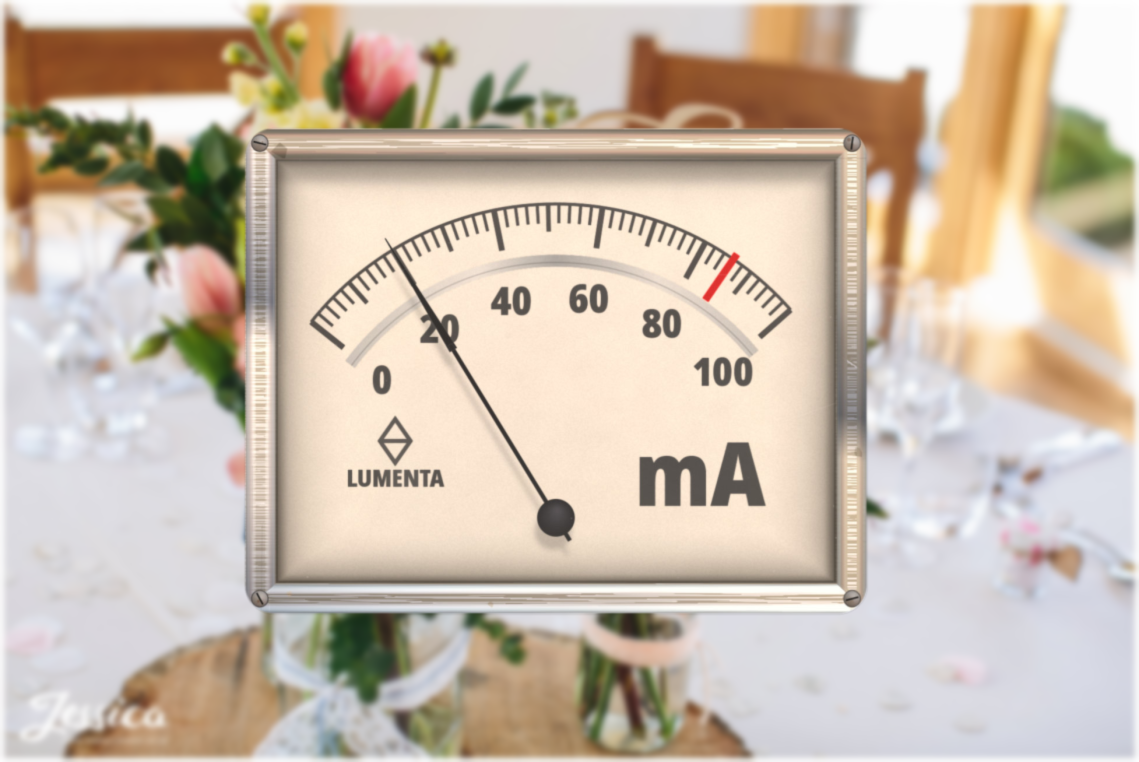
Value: 20; mA
